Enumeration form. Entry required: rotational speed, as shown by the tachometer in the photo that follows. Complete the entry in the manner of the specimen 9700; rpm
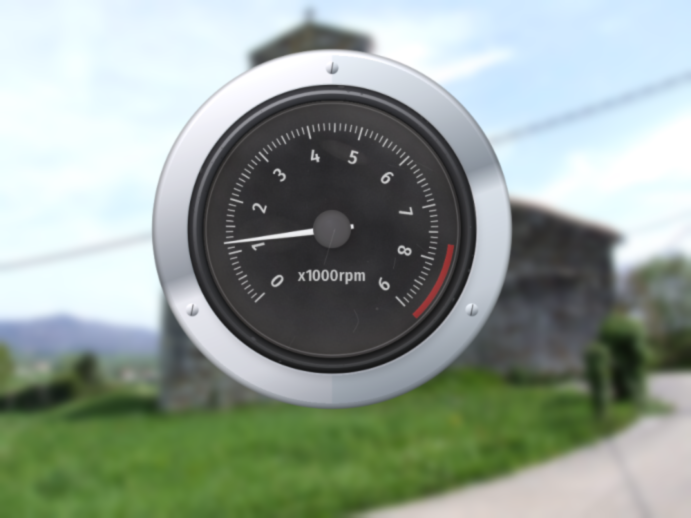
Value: 1200; rpm
